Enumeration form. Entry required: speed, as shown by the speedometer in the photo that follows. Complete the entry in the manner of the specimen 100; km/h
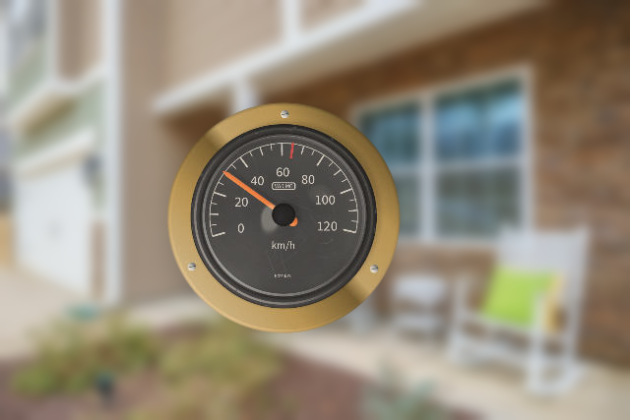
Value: 30; km/h
